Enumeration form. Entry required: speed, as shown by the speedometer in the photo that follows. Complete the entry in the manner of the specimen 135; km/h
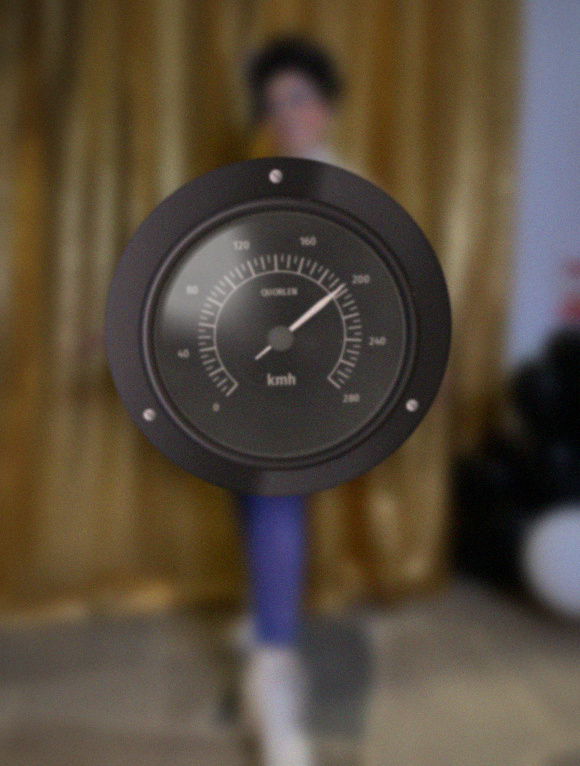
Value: 195; km/h
